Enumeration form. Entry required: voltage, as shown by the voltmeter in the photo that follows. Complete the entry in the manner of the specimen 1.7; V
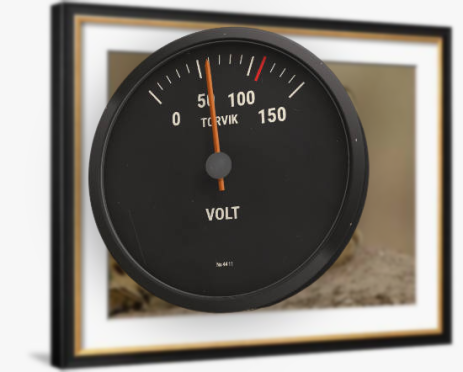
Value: 60; V
